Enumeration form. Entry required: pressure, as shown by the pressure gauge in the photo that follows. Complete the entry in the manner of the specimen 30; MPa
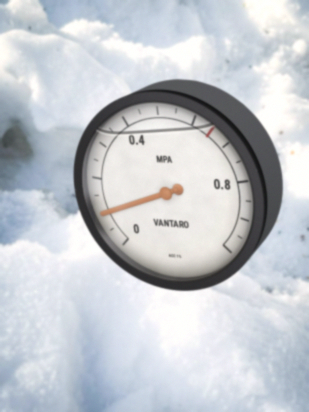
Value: 0.1; MPa
